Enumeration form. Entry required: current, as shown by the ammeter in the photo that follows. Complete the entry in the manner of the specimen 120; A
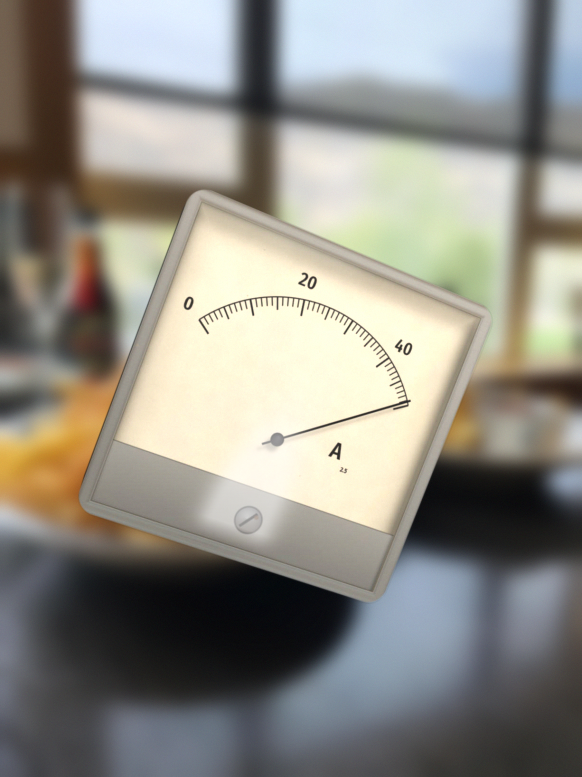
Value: 49; A
